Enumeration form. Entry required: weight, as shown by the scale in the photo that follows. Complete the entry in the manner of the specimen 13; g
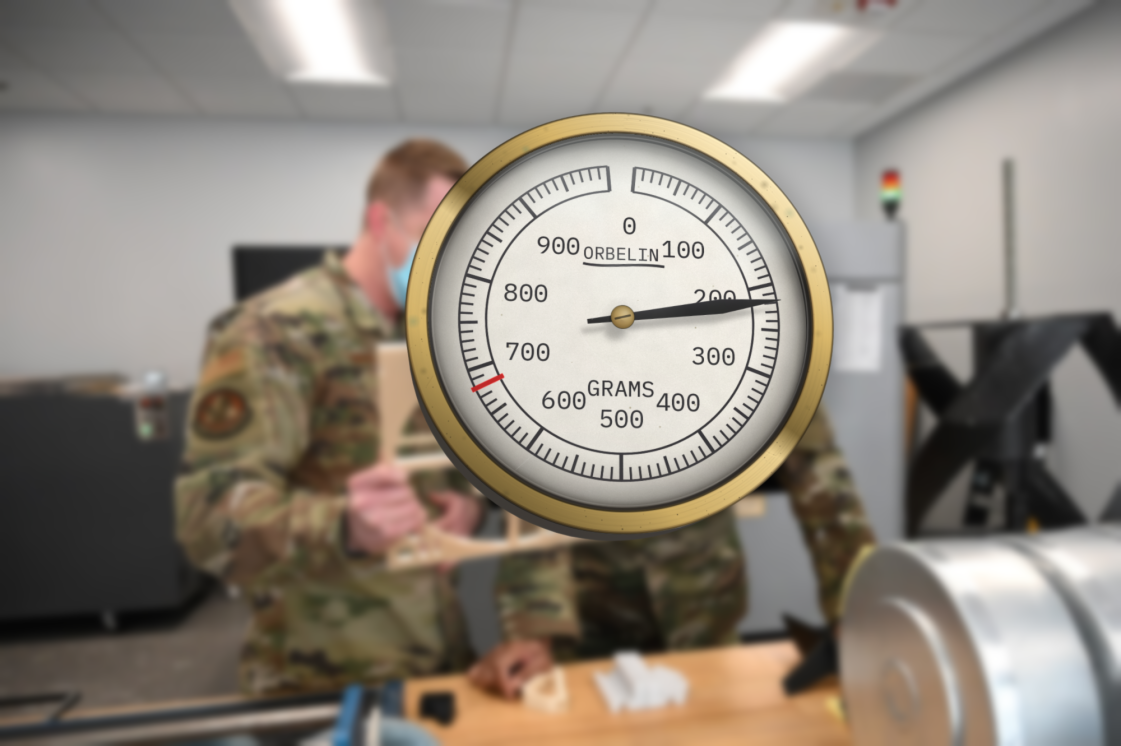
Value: 220; g
